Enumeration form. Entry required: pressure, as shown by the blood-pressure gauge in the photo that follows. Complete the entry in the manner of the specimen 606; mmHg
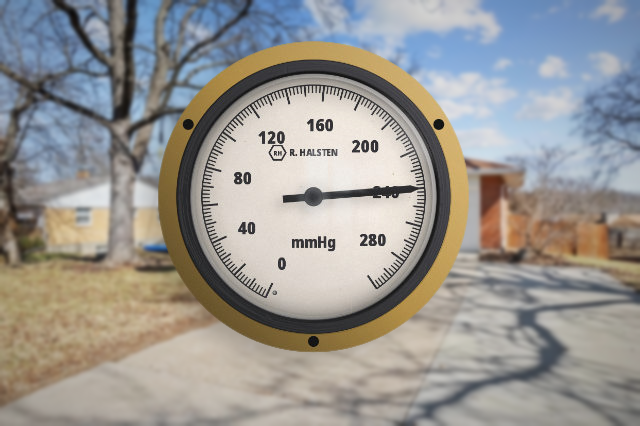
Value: 240; mmHg
